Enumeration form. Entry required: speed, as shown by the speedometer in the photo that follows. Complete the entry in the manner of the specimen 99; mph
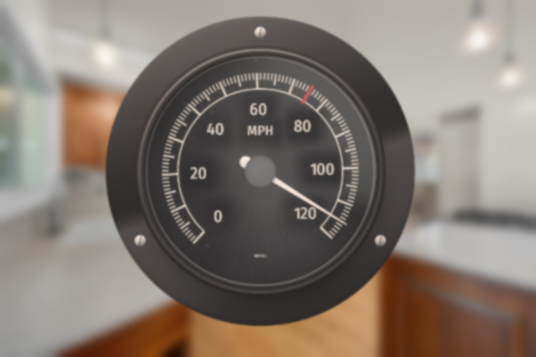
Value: 115; mph
